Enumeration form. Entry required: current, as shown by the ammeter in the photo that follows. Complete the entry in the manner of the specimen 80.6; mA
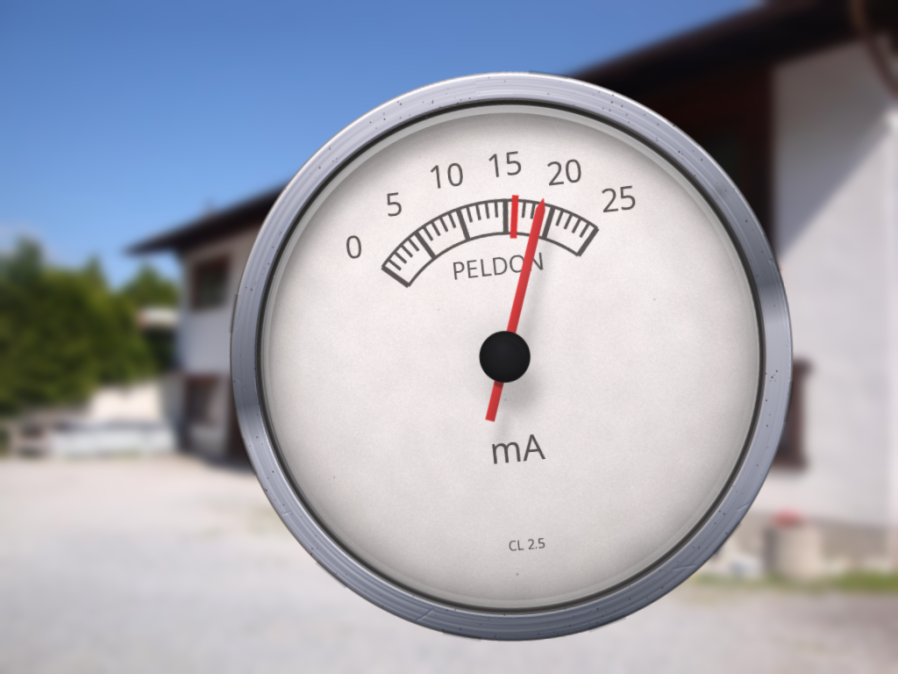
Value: 19; mA
